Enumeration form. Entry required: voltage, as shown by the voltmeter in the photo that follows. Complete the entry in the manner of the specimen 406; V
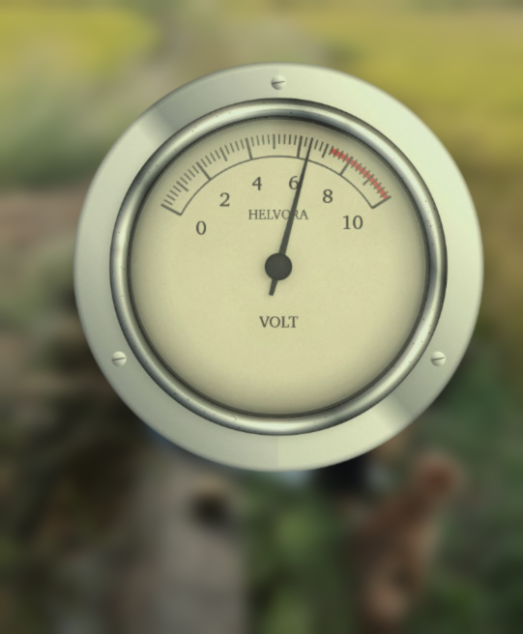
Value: 6.4; V
